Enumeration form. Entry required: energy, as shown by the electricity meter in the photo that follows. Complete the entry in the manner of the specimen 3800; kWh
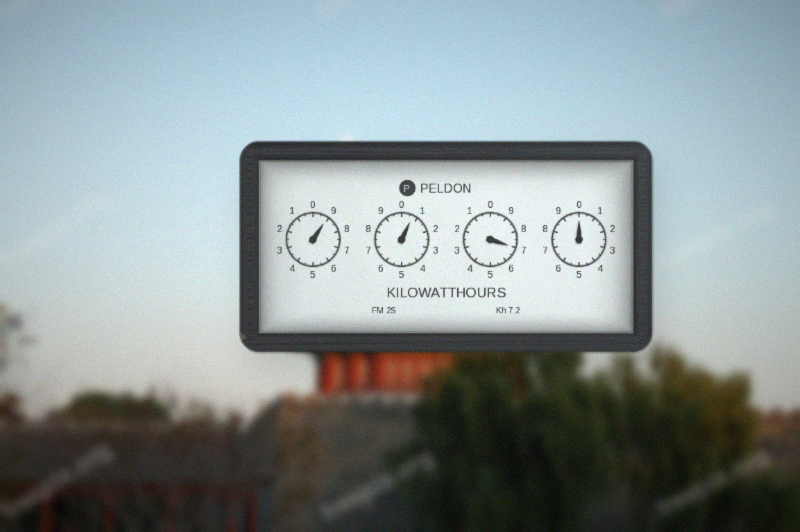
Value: 9070; kWh
